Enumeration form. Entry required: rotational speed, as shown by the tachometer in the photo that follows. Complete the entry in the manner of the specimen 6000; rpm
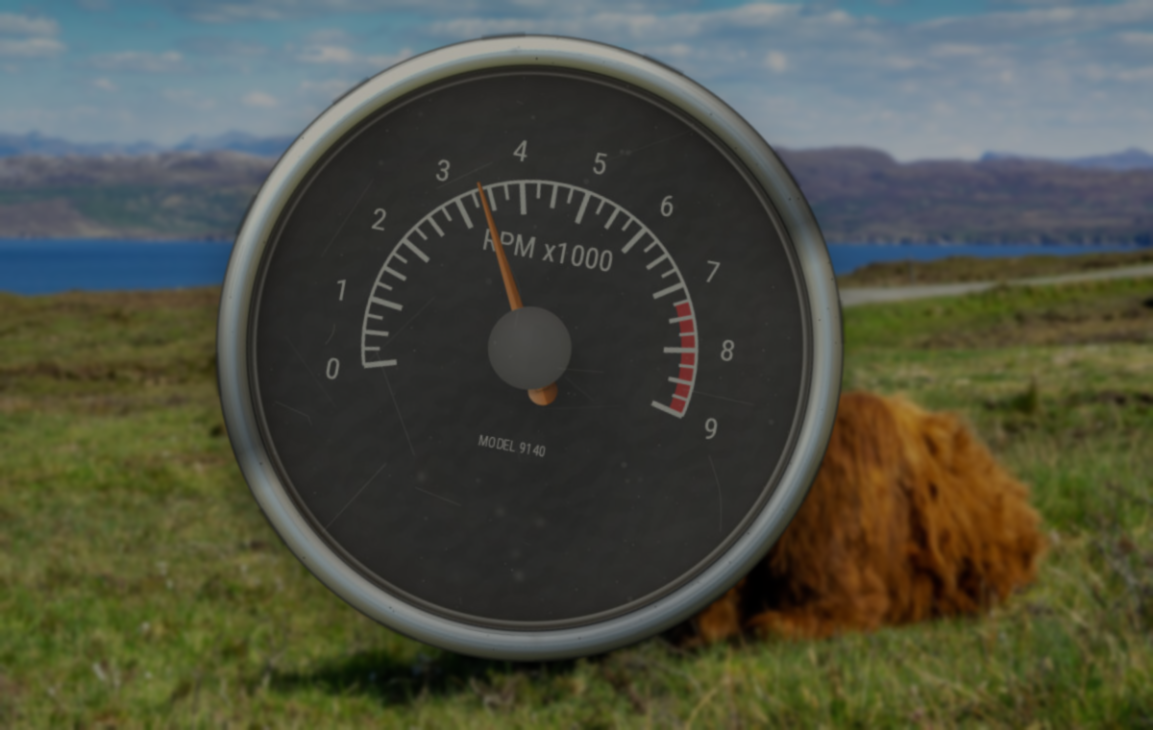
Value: 3375; rpm
